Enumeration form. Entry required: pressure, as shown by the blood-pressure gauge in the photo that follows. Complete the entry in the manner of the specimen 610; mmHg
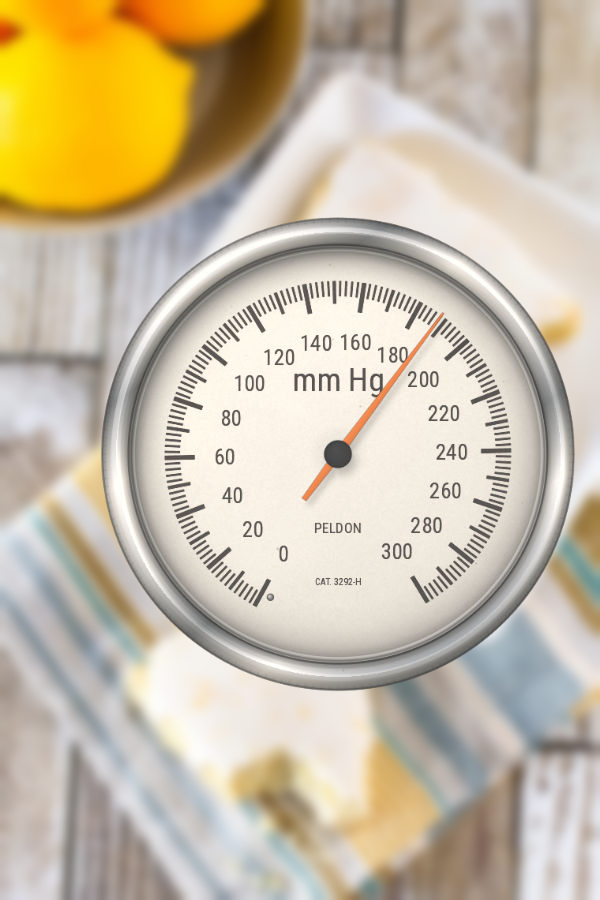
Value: 188; mmHg
